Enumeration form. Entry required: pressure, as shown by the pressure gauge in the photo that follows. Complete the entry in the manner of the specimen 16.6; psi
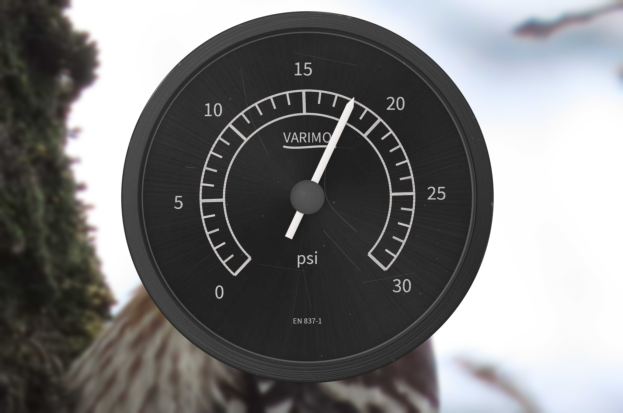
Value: 18; psi
